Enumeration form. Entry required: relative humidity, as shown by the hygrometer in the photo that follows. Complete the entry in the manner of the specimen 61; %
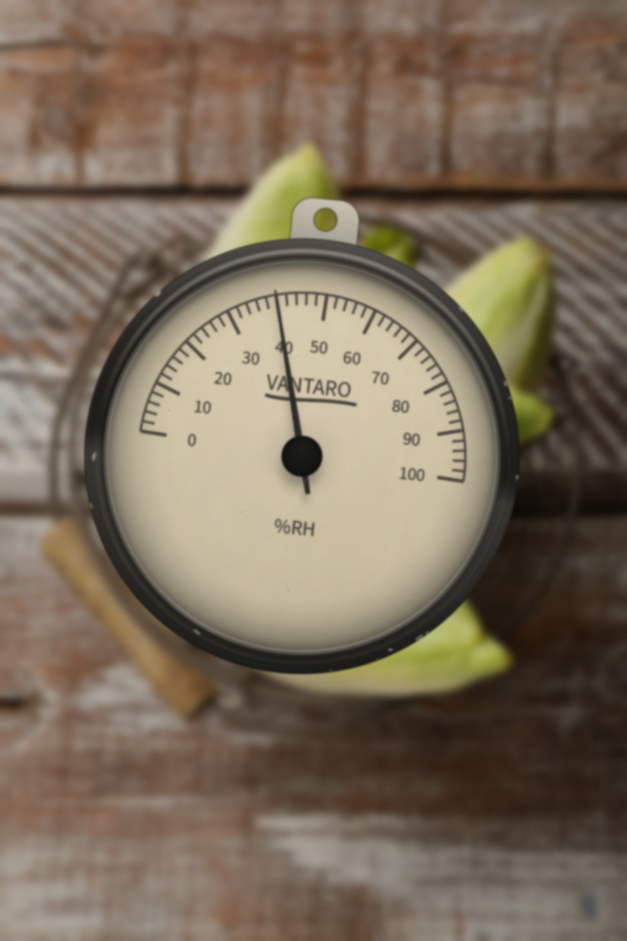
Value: 40; %
